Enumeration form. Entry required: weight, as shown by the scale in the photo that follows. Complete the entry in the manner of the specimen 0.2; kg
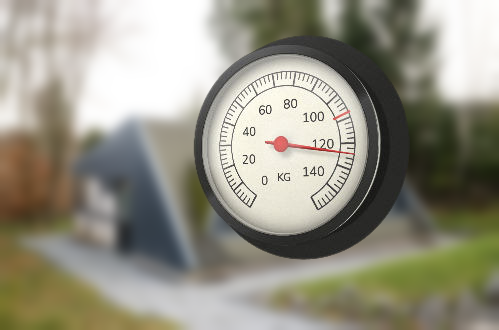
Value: 124; kg
